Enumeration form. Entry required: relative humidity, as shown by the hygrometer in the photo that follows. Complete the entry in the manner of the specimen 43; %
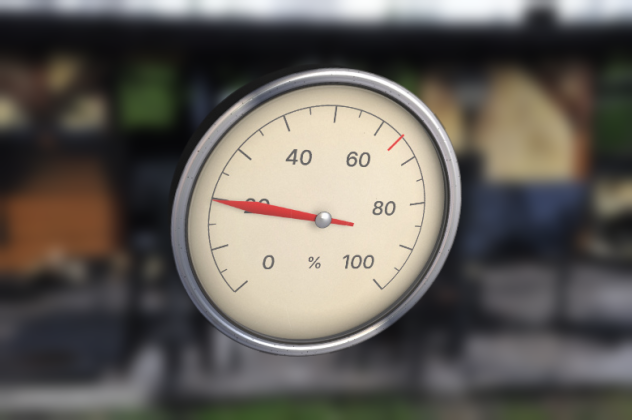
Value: 20; %
